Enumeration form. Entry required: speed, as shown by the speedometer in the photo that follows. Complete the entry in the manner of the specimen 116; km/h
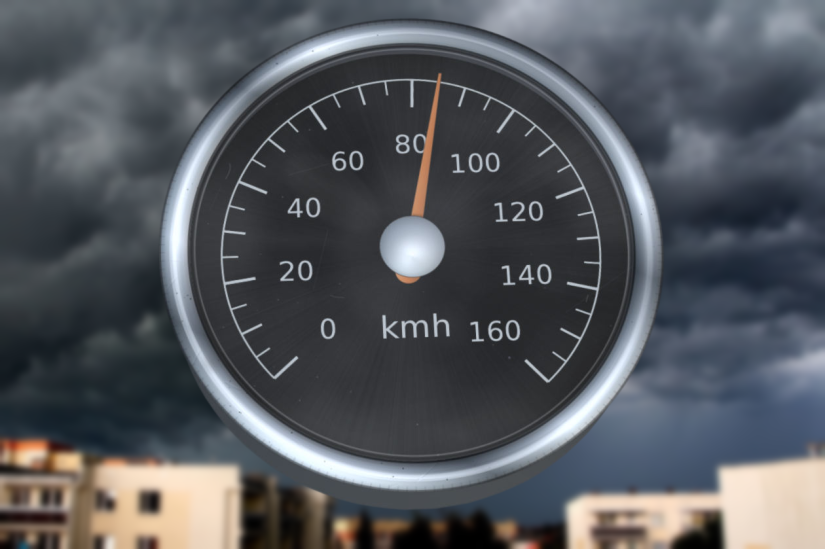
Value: 85; km/h
